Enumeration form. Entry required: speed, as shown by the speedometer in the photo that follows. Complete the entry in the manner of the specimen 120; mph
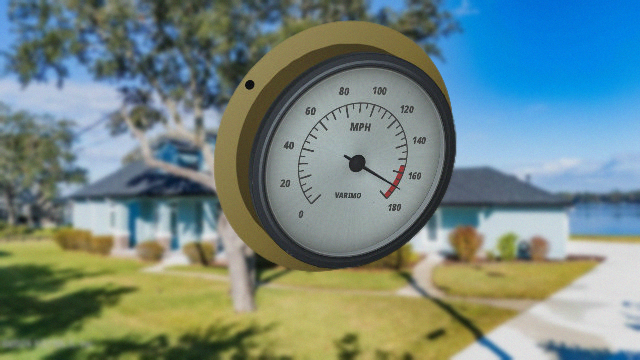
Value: 170; mph
